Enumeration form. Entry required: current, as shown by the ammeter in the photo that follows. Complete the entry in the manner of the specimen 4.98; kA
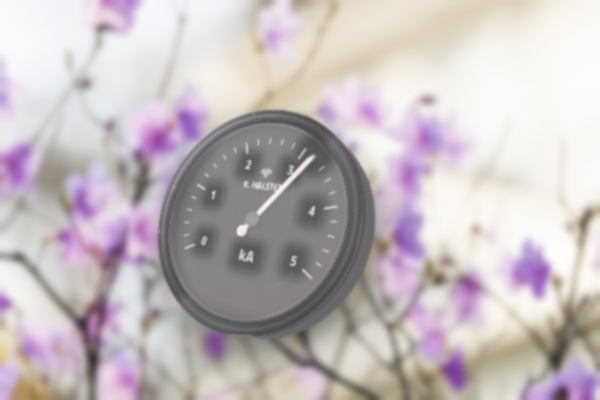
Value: 3.2; kA
